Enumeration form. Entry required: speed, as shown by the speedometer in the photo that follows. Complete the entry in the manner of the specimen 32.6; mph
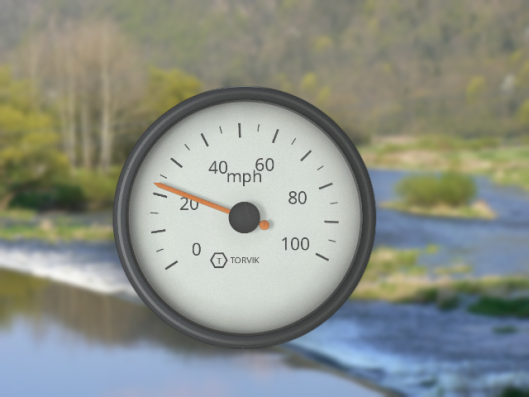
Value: 22.5; mph
